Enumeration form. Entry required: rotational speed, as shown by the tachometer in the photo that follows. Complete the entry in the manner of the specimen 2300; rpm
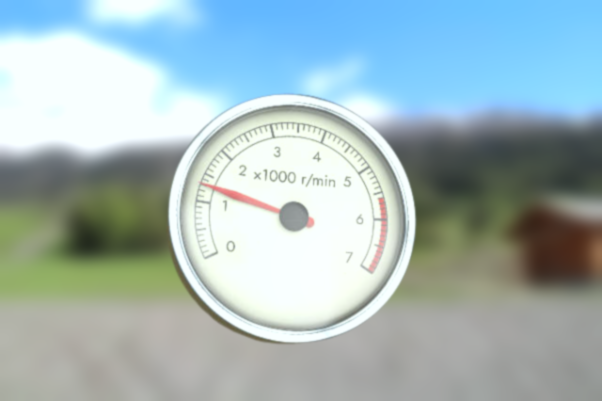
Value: 1300; rpm
